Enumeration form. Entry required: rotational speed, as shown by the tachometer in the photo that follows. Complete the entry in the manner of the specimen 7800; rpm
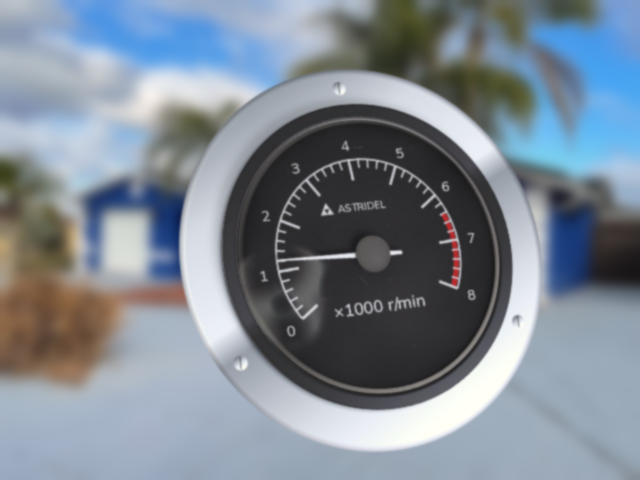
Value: 1200; rpm
